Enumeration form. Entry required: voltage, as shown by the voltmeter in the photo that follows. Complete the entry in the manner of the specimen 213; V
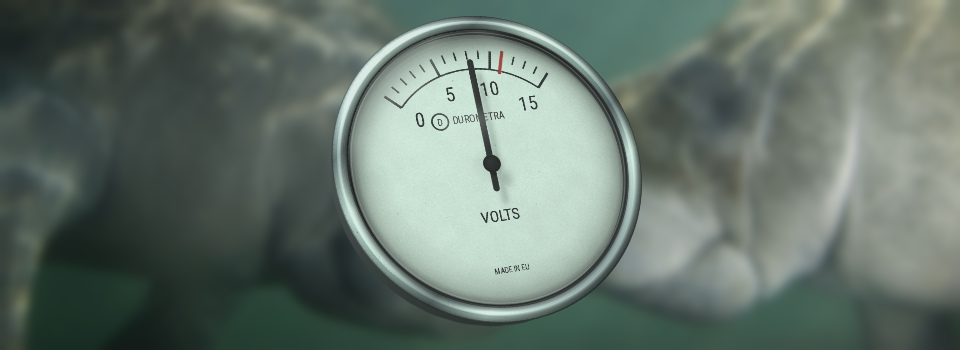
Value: 8; V
